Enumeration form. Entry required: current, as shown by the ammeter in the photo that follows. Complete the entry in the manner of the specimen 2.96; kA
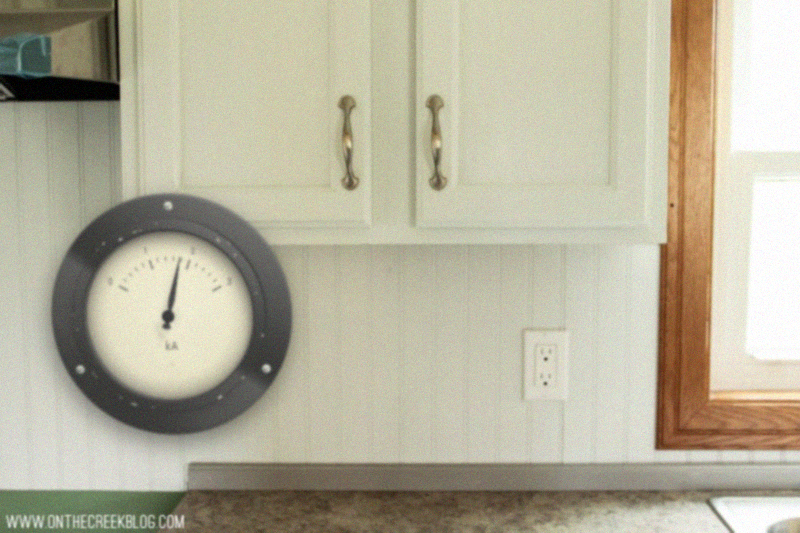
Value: 1.8; kA
